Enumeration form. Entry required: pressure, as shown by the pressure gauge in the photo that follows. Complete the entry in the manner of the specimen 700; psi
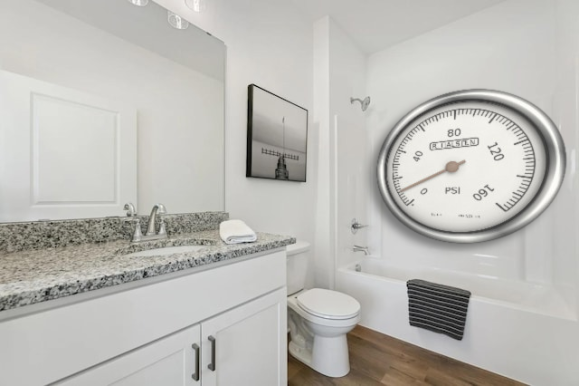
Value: 10; psi
